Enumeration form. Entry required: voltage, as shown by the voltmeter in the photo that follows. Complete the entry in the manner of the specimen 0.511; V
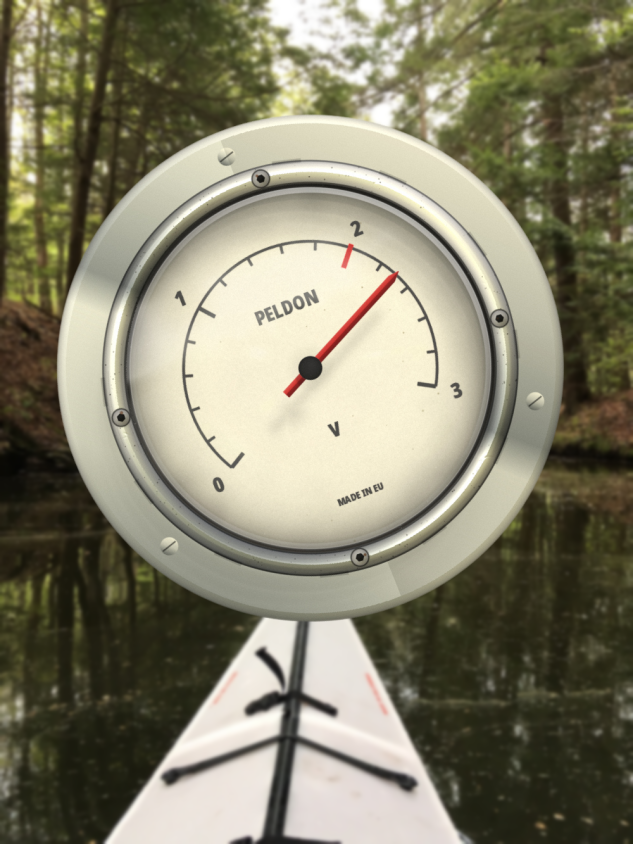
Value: 2.3; V
